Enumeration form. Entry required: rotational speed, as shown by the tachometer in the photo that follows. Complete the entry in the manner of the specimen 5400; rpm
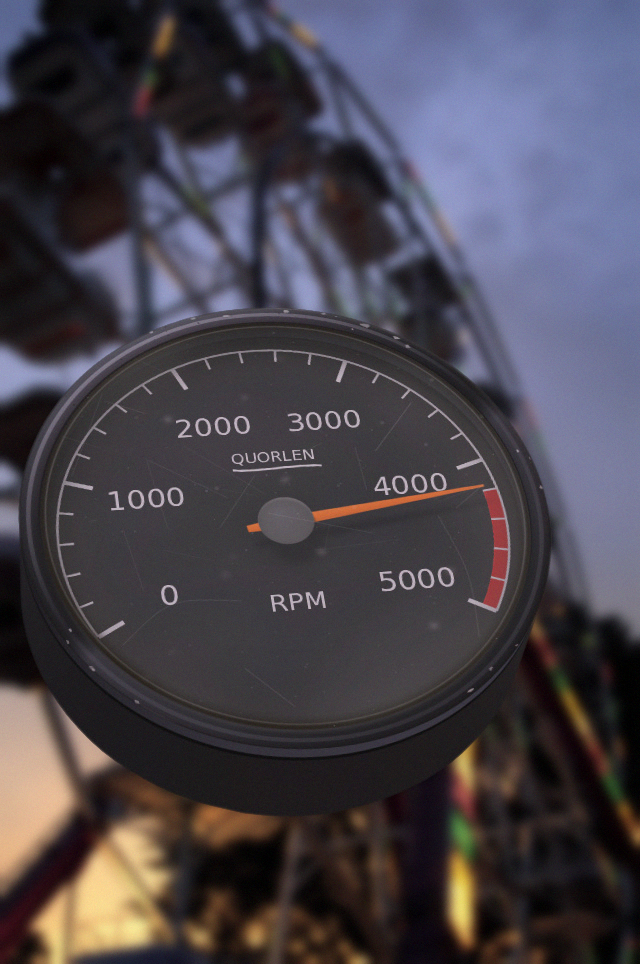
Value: 4200; rpm
